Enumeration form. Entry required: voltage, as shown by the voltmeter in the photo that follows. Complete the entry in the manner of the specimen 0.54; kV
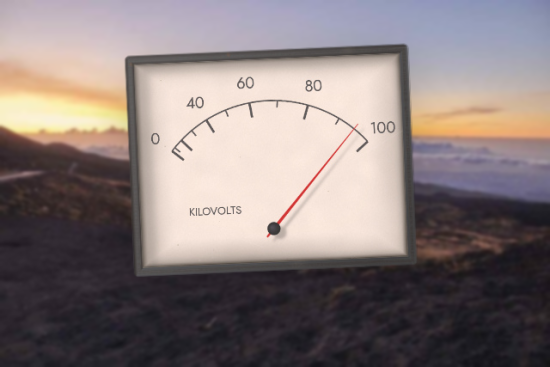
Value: 95; kV
